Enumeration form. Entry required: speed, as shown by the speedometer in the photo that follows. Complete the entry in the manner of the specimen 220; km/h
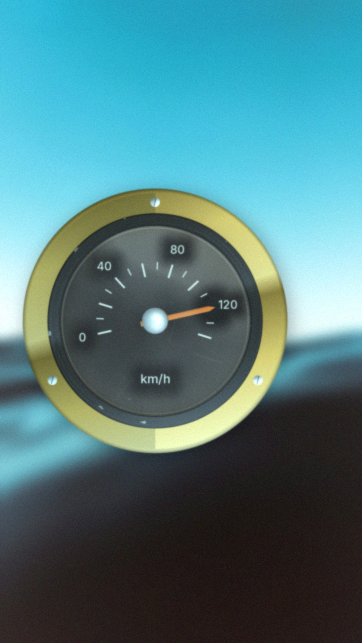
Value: 120; km/h
